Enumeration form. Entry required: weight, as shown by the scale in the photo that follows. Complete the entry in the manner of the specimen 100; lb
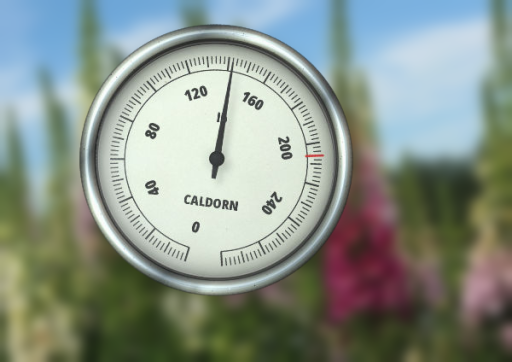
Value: 142; lb
